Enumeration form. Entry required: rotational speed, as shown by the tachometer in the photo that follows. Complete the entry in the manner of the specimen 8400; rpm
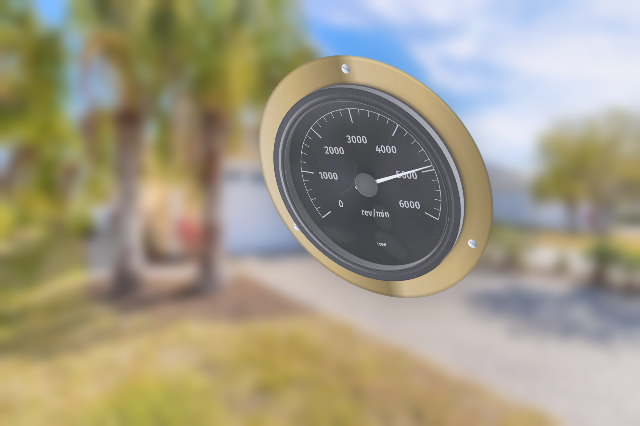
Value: 4900; rpm
